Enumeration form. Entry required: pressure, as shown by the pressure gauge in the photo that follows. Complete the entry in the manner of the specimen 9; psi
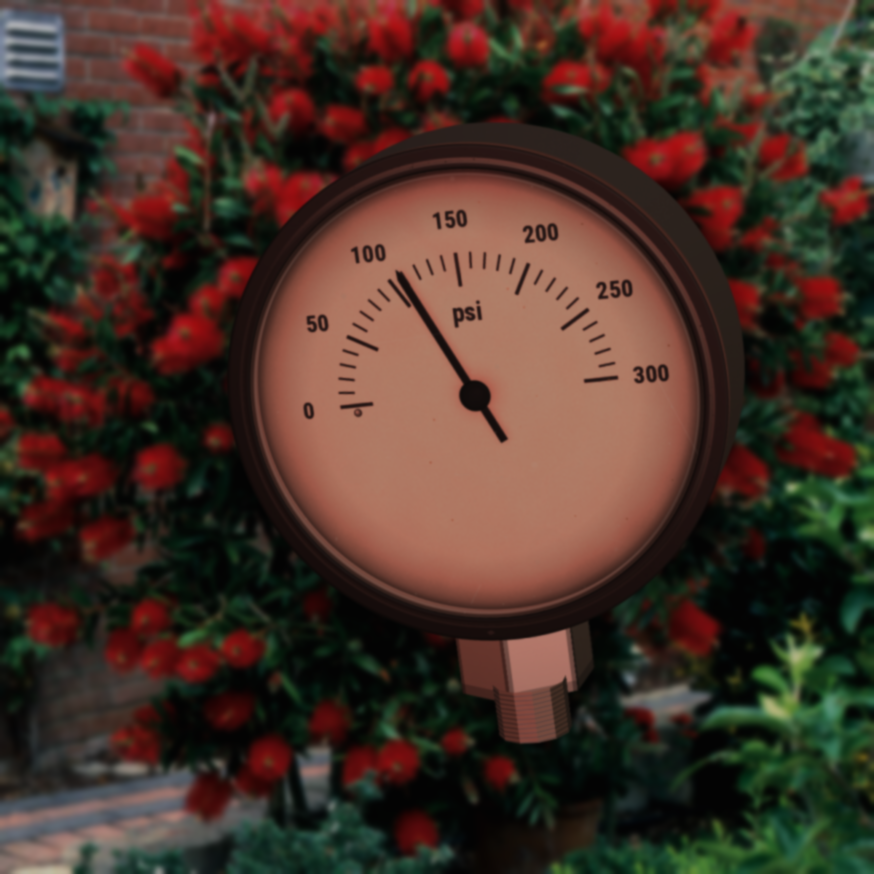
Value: 110; psi
